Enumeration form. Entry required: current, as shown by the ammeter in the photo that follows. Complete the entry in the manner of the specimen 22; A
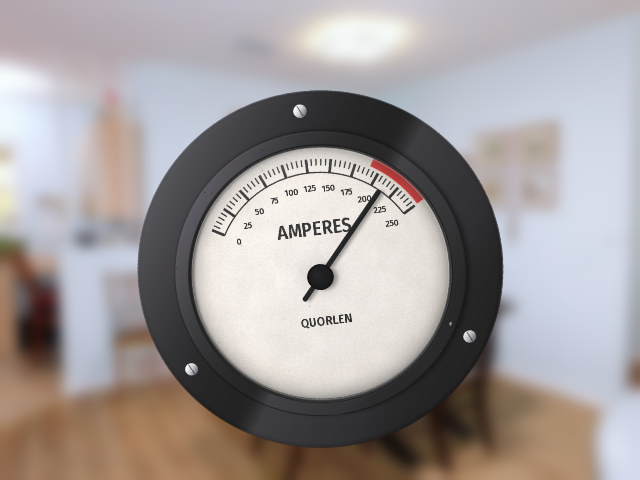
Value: 210; A
